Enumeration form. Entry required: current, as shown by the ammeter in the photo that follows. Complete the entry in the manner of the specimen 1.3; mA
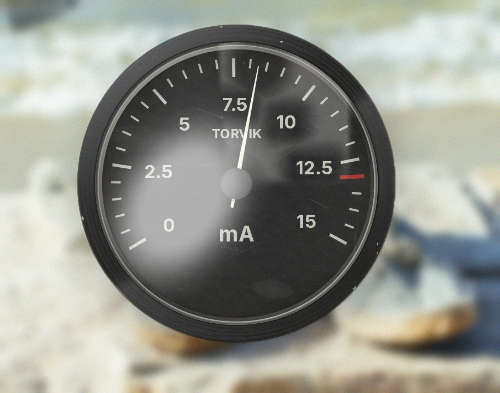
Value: 8.25; mA
